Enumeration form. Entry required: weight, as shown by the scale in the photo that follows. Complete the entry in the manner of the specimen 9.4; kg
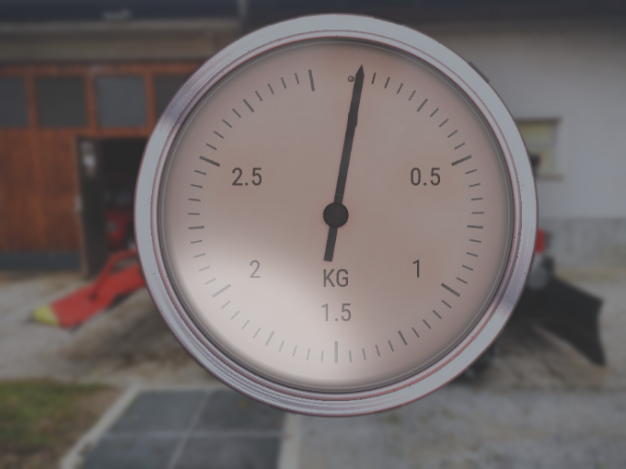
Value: 0; kg
